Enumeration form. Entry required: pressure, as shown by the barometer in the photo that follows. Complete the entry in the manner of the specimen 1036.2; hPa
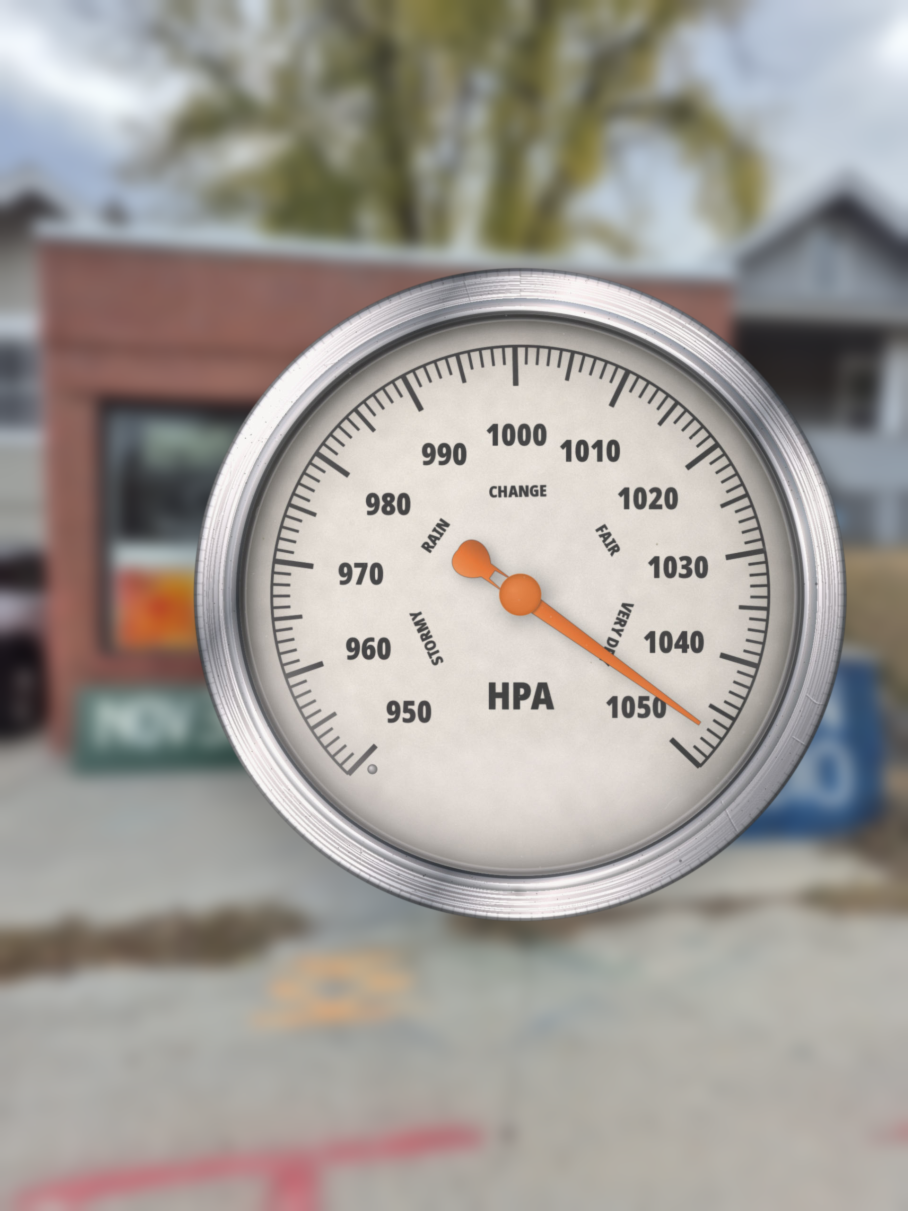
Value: 1047; hPa
